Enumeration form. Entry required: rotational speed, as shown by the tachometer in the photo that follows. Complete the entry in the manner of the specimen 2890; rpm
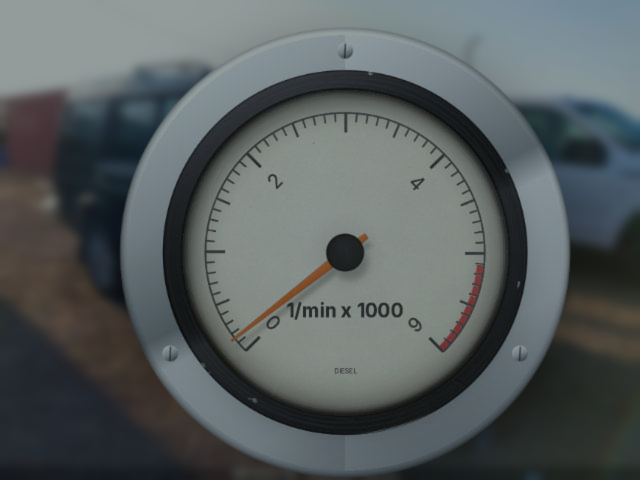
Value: 150; rpm
